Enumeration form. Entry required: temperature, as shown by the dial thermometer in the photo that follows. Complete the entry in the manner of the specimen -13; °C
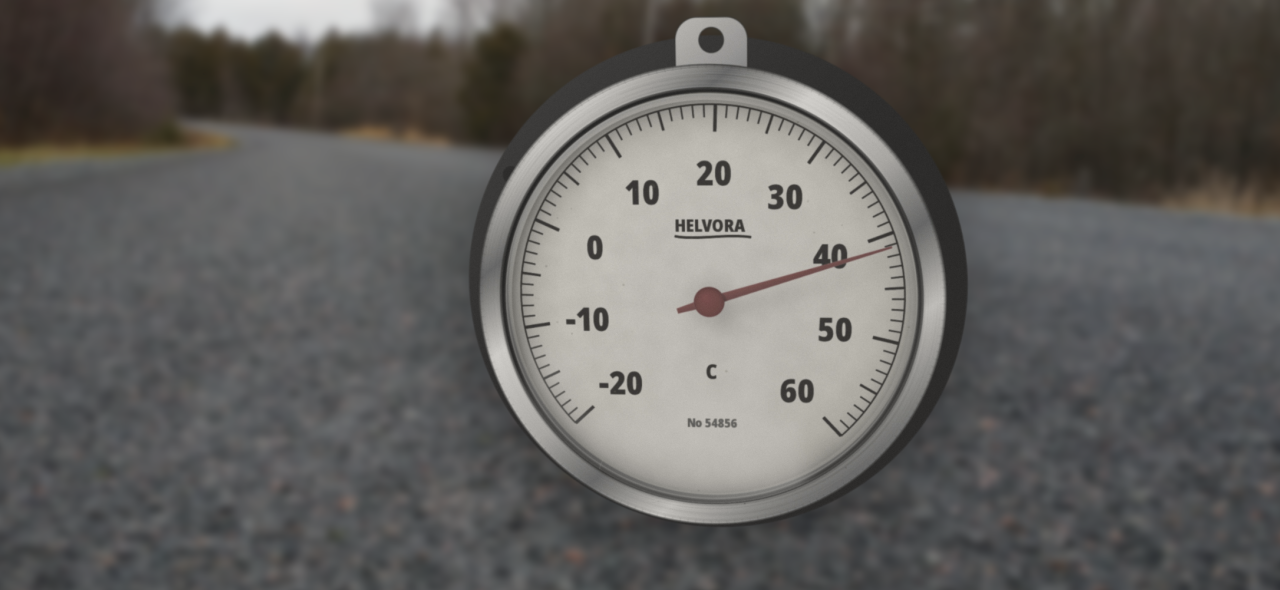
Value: 41; °C
